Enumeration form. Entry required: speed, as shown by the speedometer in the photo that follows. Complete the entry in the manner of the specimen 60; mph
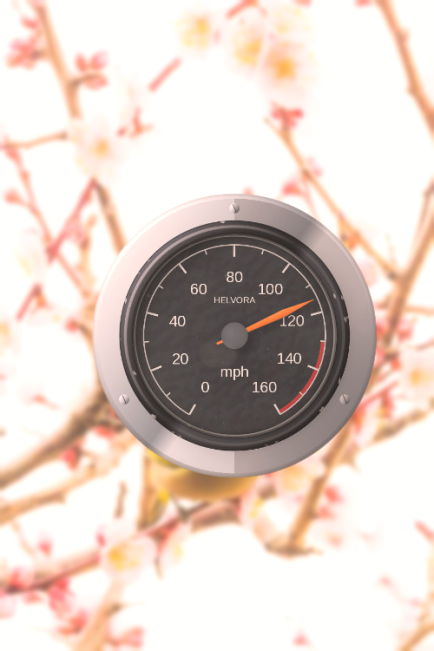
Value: 115; mph
